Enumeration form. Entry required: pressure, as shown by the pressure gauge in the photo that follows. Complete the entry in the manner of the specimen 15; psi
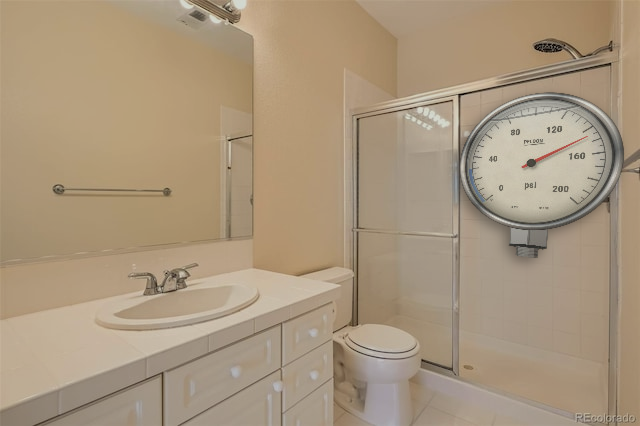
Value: 145; psi
